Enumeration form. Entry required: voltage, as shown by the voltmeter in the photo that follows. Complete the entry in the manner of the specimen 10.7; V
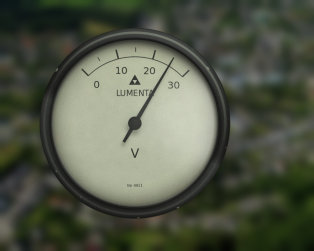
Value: 25; V
